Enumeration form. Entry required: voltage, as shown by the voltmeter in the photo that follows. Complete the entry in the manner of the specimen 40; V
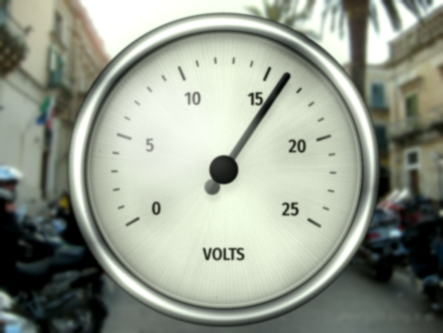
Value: 16; V
